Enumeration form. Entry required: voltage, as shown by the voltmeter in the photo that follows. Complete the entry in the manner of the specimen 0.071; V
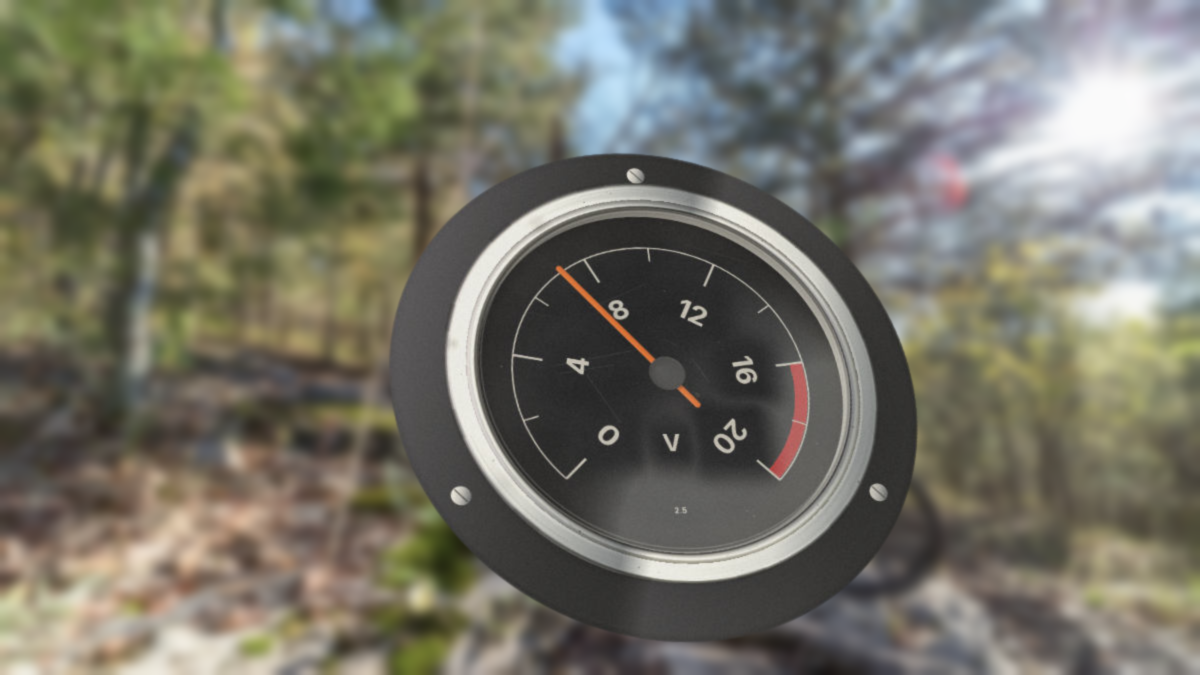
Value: 7; V
